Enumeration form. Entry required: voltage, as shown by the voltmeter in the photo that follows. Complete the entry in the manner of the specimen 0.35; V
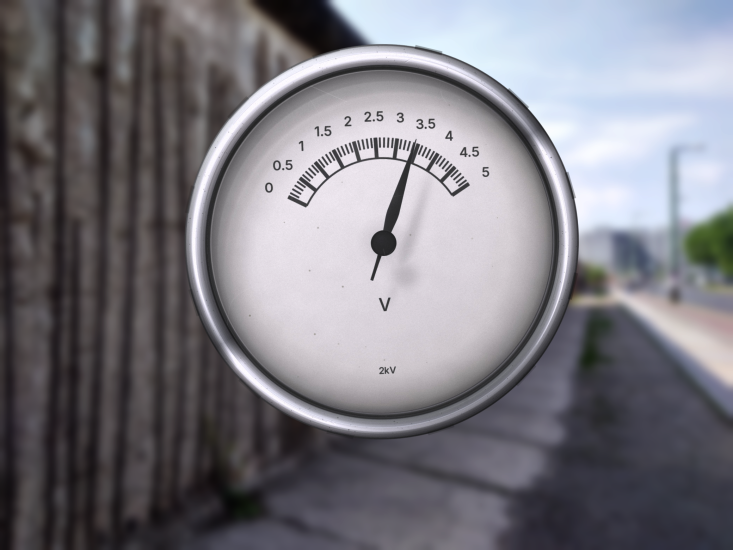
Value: 3.4; V
